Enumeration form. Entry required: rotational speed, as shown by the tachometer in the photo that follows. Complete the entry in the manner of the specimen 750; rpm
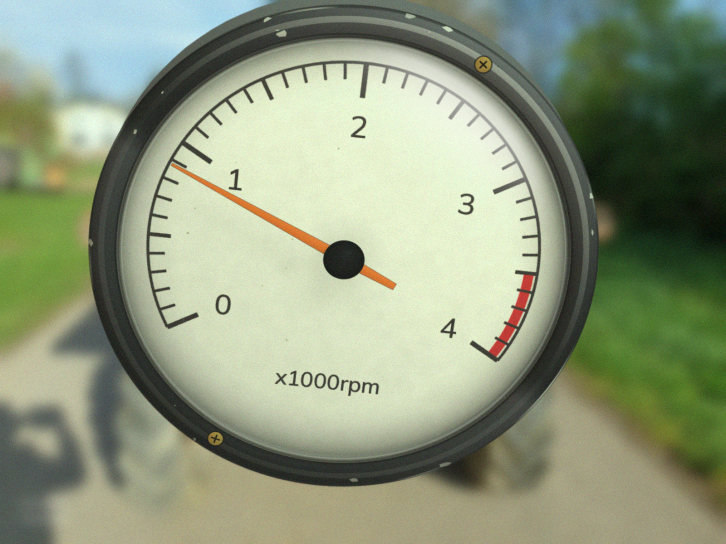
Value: 900; rpm
